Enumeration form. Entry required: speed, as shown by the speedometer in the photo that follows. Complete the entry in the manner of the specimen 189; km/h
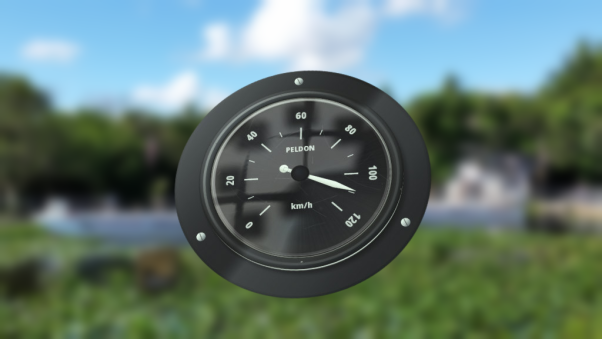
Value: 110; km/h
